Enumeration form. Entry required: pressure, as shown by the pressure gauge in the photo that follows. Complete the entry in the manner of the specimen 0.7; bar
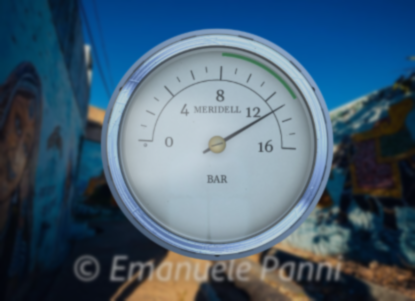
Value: 13; bar
